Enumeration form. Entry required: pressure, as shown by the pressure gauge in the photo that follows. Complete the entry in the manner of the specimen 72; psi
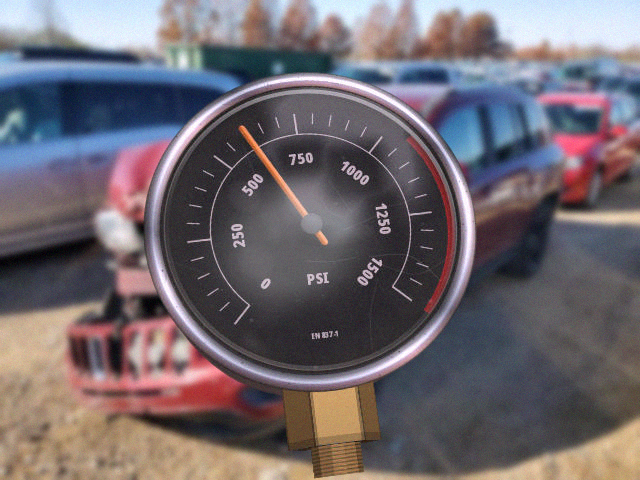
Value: 600; psi
